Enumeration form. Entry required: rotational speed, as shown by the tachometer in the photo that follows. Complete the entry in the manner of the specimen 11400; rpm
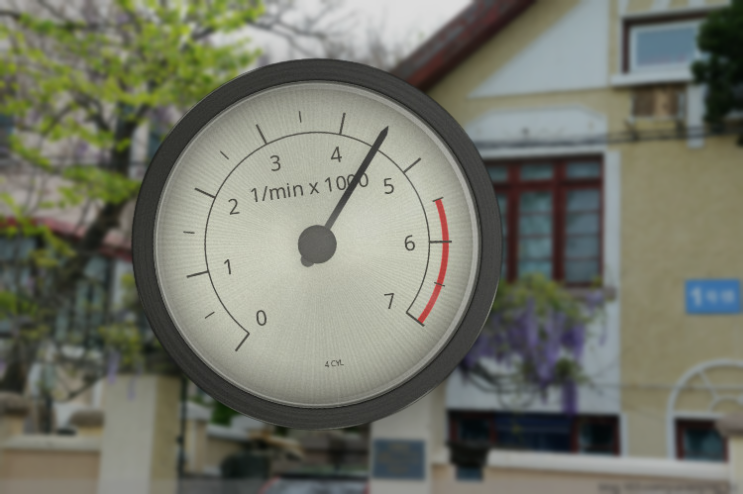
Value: 4500; rpm
